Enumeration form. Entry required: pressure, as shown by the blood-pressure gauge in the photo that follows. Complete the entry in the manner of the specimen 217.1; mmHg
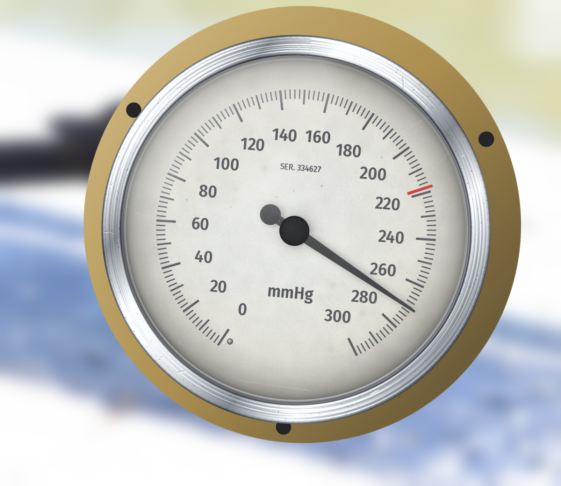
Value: 270; mmHg
